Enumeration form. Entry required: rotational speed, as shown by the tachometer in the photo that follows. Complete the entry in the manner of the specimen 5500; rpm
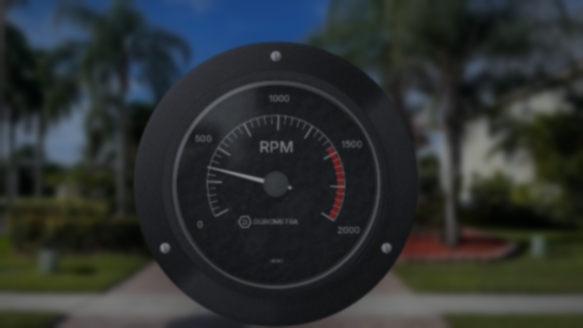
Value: 350; rpm
